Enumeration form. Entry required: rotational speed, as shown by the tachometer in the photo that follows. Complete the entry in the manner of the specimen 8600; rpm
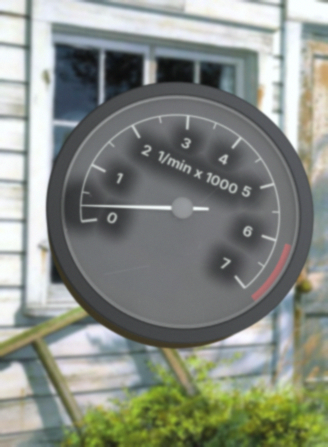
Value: 250; rpm
